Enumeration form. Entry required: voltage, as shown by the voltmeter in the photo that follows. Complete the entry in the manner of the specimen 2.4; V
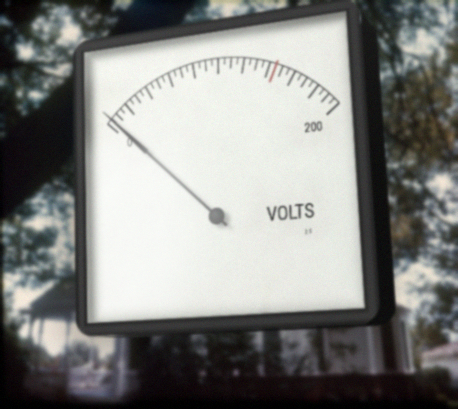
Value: 5; V
